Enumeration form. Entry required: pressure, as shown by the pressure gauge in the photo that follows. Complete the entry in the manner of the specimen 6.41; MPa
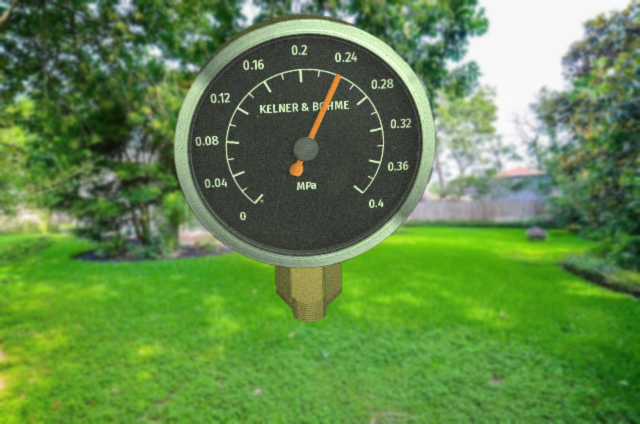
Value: 0.24; MPa
